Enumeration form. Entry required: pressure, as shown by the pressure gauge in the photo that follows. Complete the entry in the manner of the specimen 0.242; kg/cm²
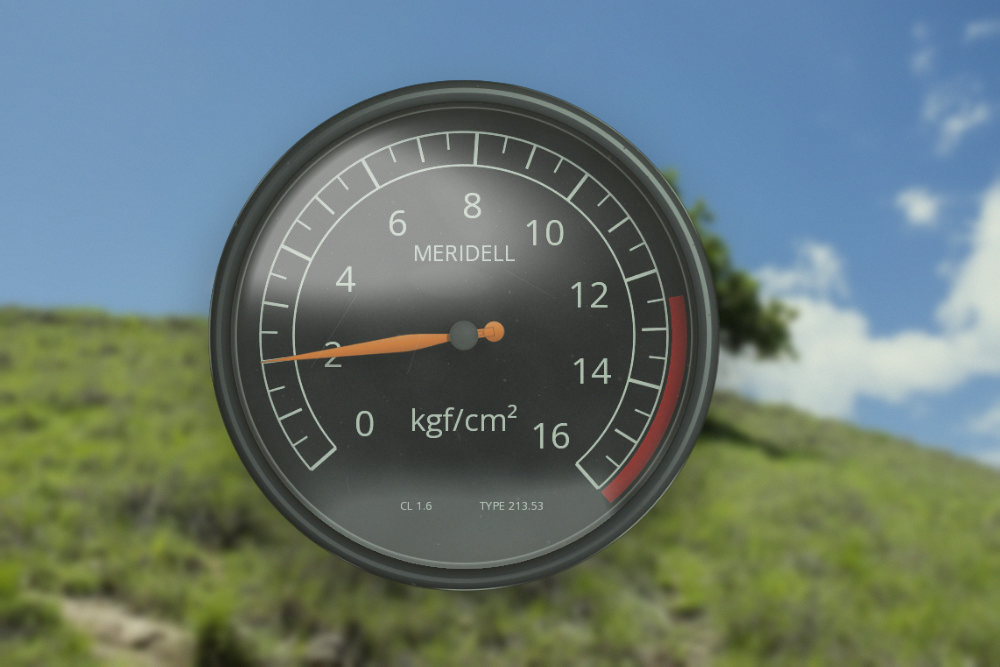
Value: 2; kg/cm²
